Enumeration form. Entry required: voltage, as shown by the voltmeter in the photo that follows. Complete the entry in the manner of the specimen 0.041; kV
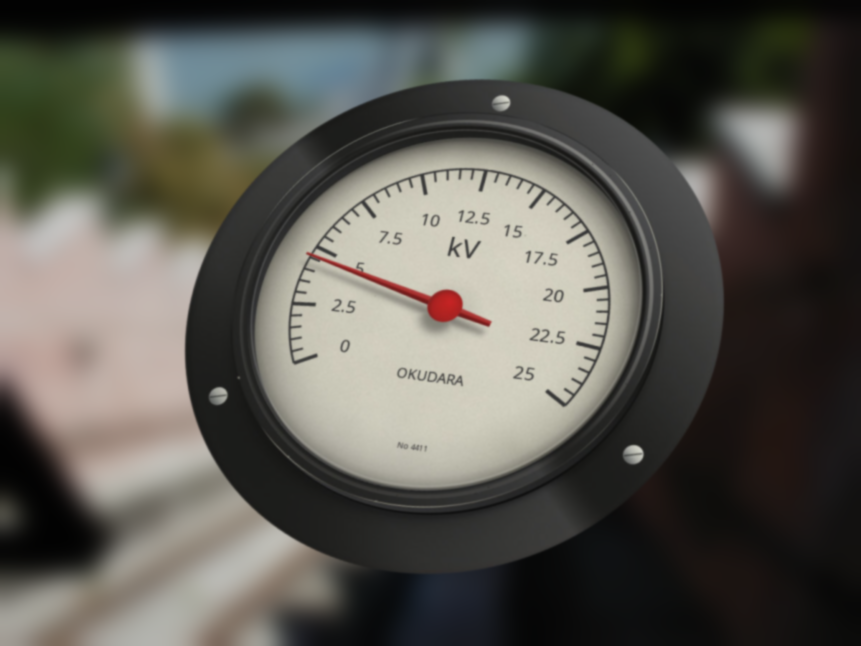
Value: 4.5; kV
